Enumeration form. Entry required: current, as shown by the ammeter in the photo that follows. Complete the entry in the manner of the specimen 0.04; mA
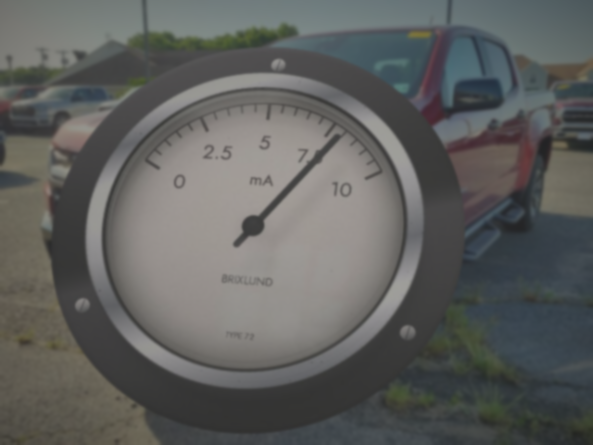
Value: 8; mA
